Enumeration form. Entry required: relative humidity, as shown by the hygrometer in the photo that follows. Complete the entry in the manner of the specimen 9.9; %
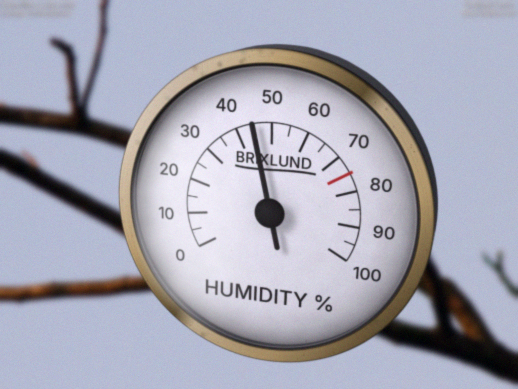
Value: 45; %
